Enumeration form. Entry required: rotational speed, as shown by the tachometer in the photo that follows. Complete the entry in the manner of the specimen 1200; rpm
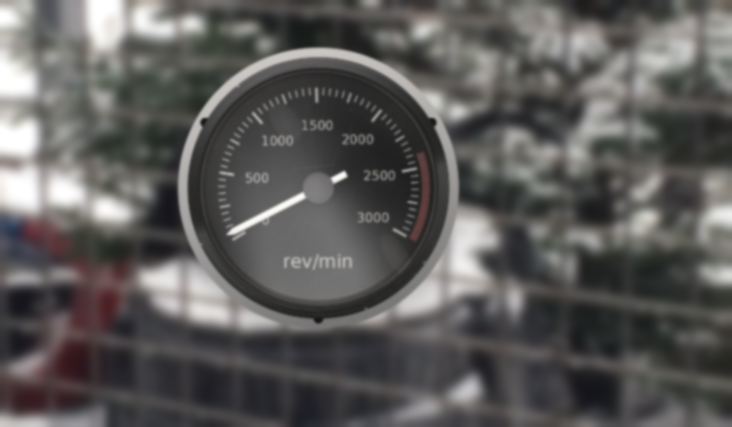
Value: 50; rpm
